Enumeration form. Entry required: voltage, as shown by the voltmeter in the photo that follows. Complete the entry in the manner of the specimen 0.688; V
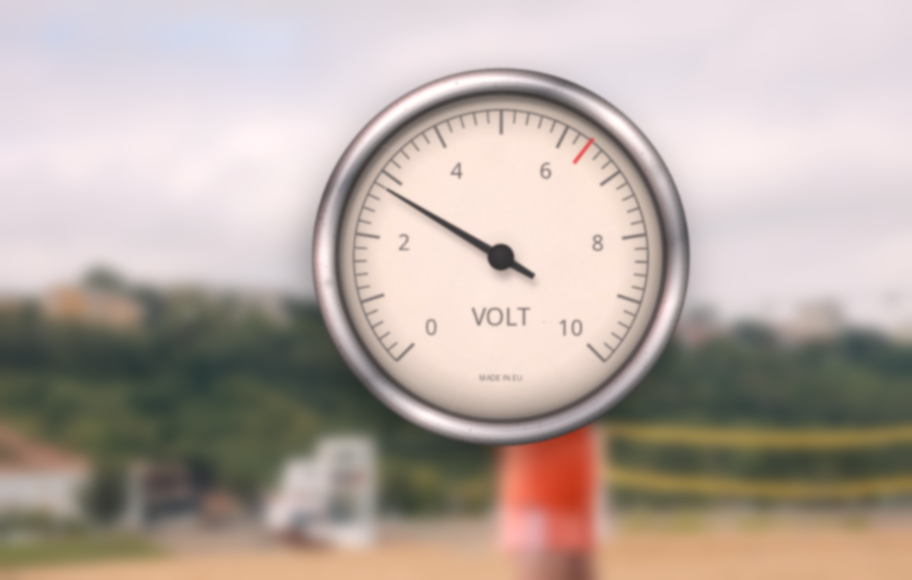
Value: 2.8; V
